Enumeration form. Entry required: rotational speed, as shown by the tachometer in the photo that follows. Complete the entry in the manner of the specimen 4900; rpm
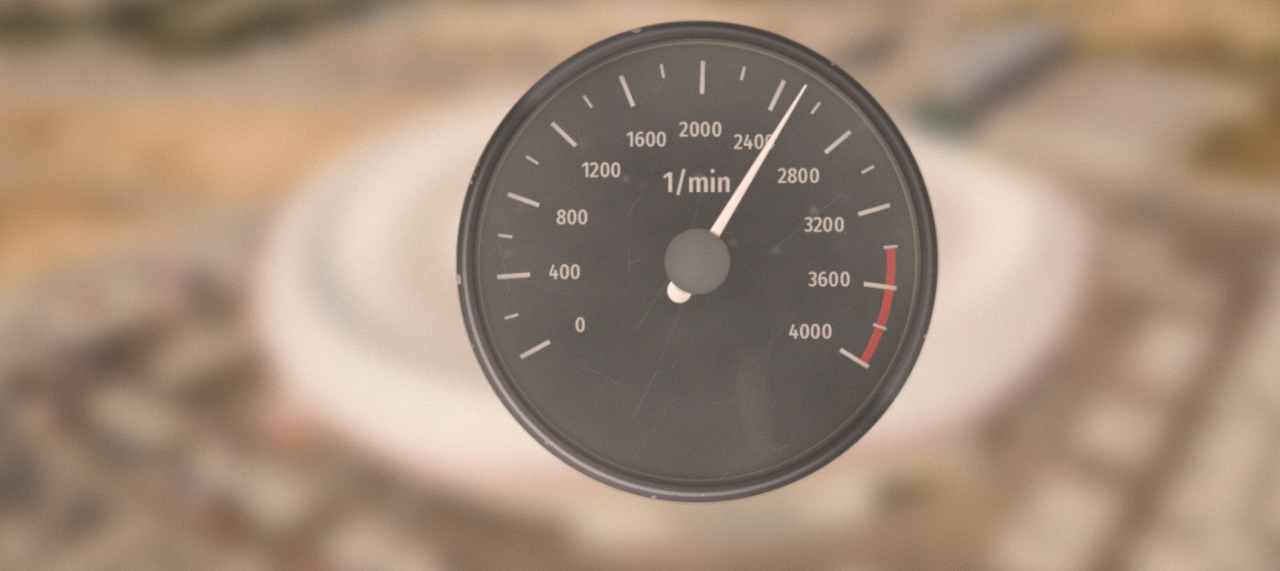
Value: 2500; rpm
